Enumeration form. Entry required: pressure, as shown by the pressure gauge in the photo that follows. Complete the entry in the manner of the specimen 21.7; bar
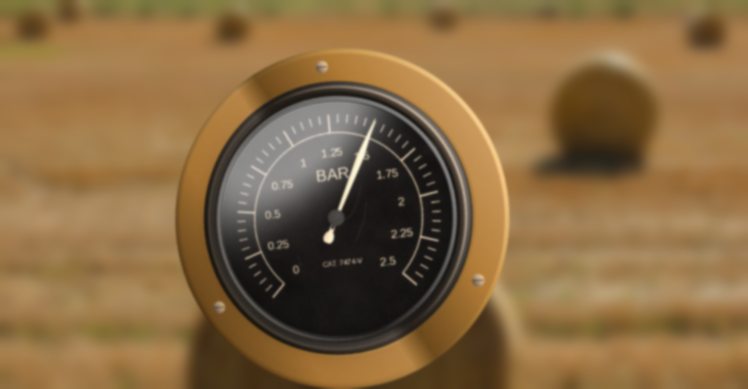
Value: 1.5; bar
